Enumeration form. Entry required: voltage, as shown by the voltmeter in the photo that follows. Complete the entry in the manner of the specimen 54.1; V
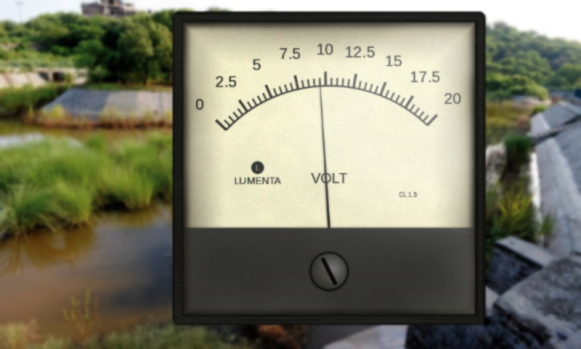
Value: 9.5; V
